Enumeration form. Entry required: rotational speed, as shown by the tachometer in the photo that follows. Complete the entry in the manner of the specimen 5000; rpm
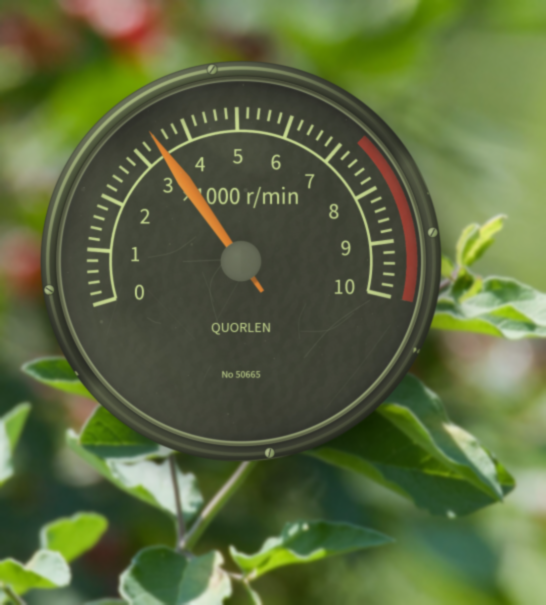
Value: 3400; rpm
